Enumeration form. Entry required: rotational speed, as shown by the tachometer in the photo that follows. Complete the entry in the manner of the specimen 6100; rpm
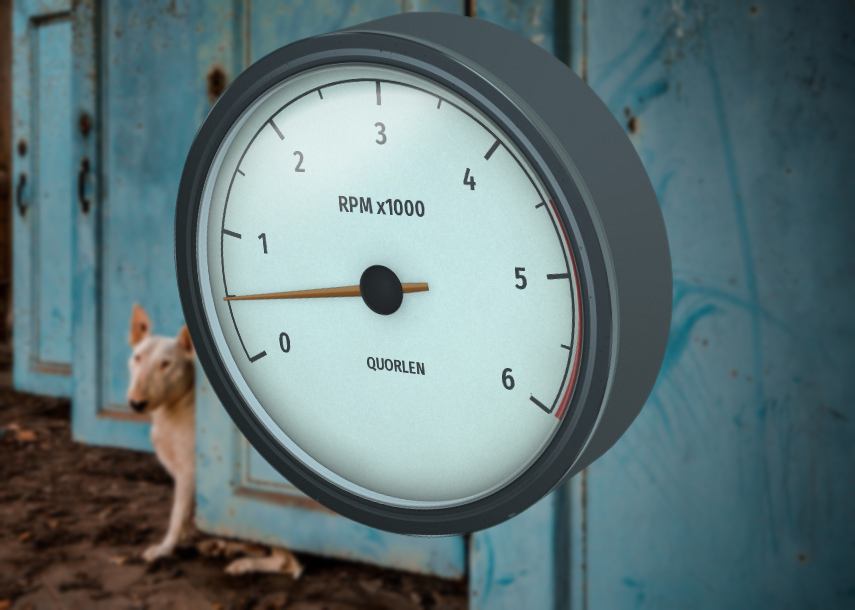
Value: 500; rpm
